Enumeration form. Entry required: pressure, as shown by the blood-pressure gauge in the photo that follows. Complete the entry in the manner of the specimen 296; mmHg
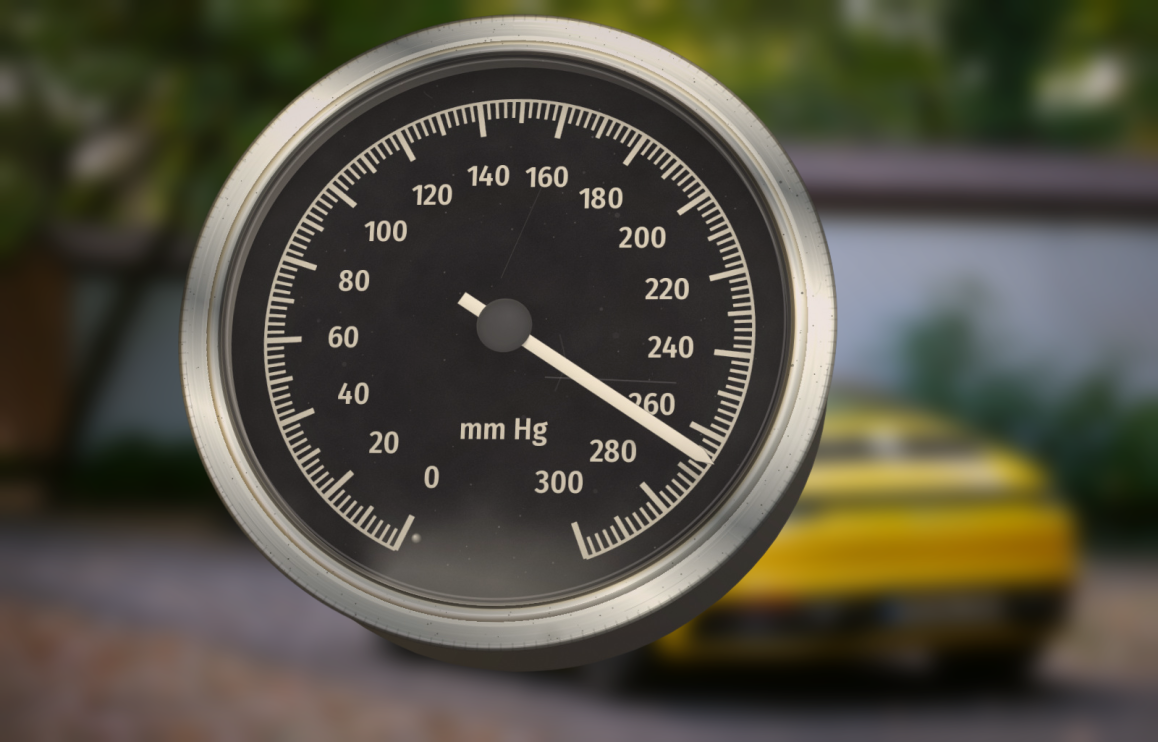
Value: 266; mmHg
